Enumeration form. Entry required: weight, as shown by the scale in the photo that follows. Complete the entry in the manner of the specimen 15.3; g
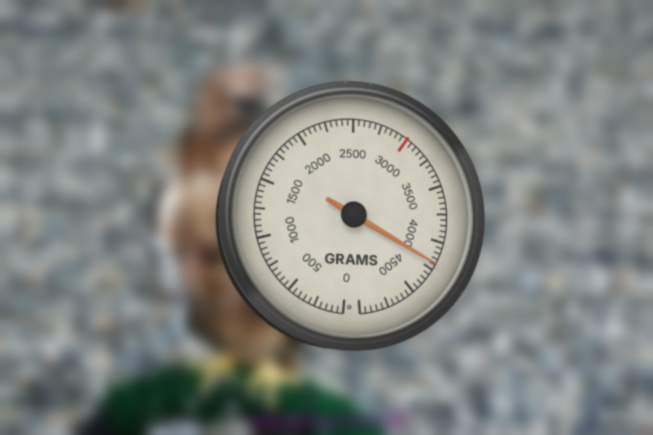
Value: 4200; g
